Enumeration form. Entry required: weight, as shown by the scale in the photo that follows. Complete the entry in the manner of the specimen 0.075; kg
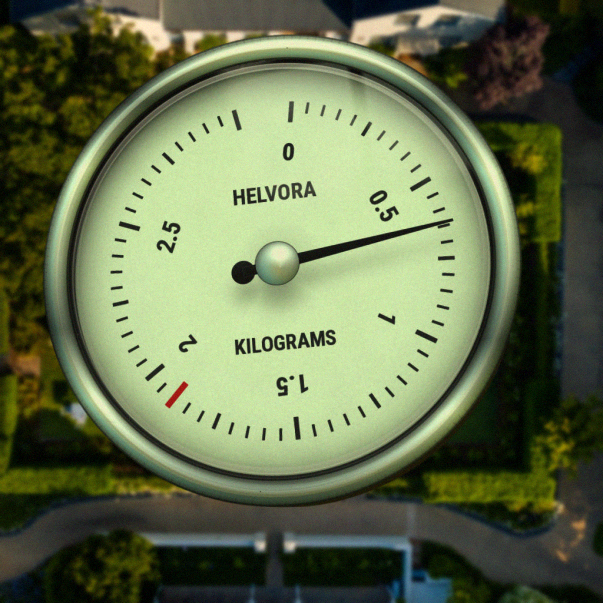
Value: 0.65; kg
